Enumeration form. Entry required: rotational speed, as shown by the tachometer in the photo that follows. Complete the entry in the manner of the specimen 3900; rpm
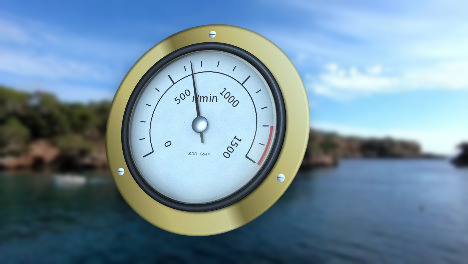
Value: 650; rpm
